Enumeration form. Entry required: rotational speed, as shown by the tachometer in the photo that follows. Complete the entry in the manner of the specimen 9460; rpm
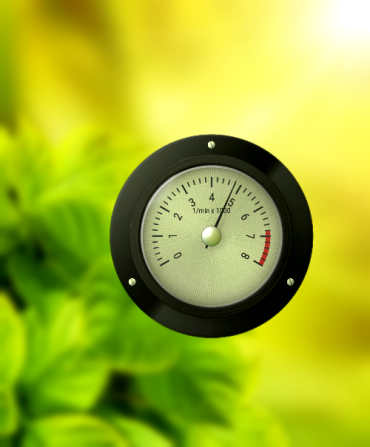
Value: 4800; rpm
